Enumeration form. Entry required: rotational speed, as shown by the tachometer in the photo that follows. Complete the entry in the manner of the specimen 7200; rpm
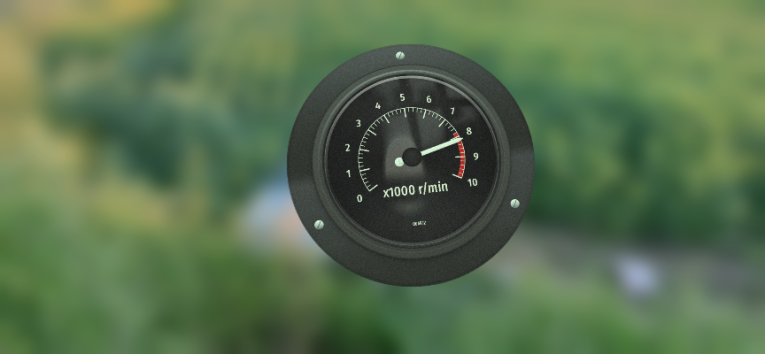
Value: 8200; rpm
